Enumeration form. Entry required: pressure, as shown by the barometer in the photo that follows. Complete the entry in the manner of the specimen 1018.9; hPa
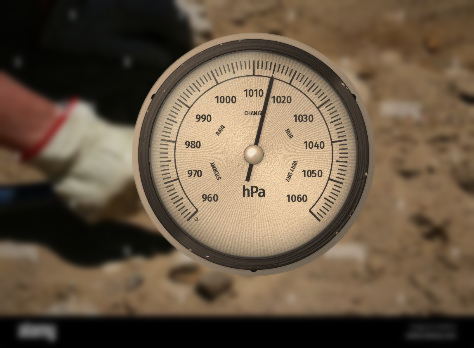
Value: 1015; hPa
